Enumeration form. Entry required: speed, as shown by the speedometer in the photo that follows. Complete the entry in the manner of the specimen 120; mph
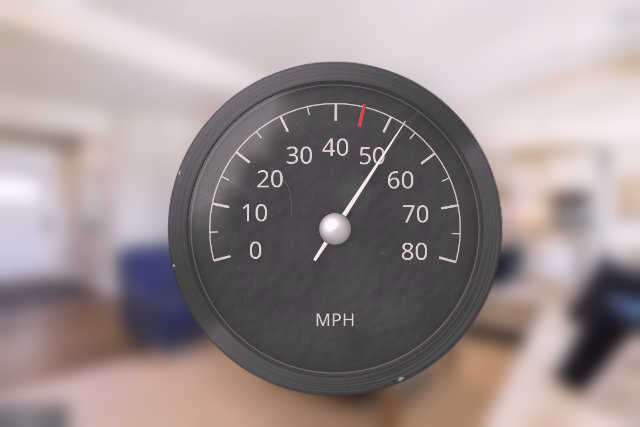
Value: 52.5; mph
